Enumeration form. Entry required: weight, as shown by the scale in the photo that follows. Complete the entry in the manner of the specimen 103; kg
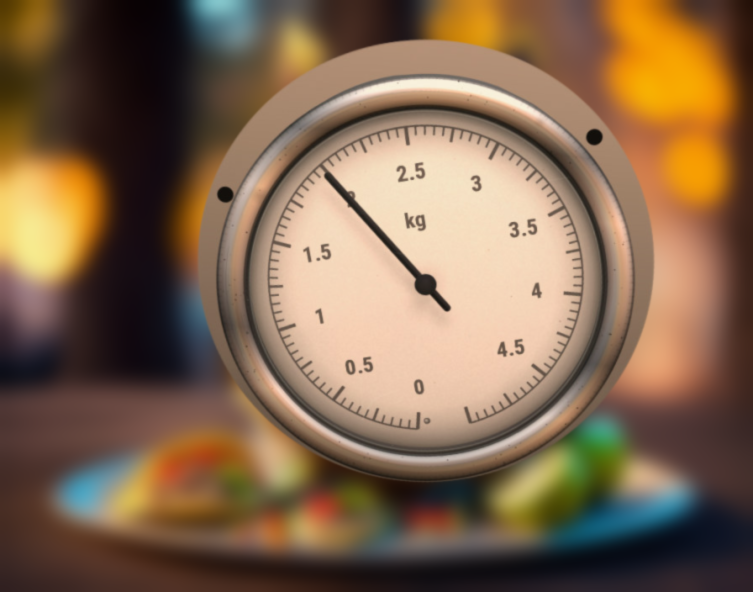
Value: 2; kg
